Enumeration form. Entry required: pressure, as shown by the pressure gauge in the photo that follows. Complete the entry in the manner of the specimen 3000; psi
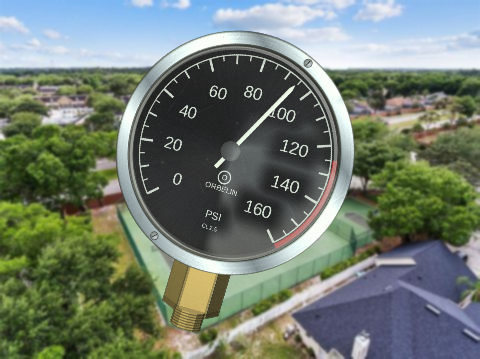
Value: 95; psi
